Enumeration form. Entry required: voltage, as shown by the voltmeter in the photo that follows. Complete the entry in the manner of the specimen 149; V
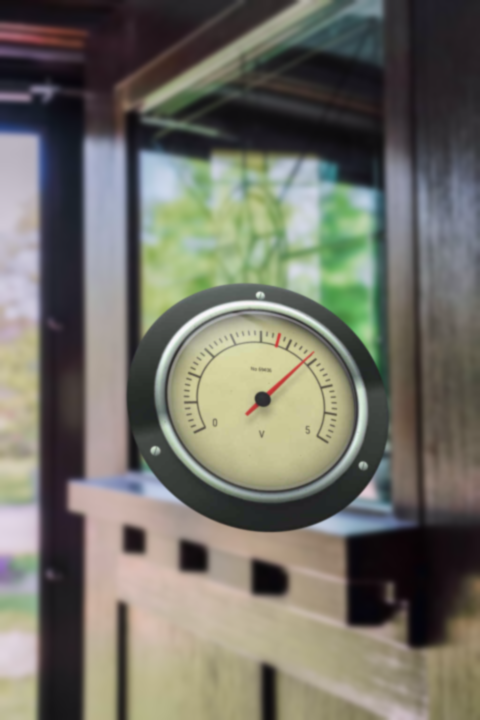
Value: 3.4; V
